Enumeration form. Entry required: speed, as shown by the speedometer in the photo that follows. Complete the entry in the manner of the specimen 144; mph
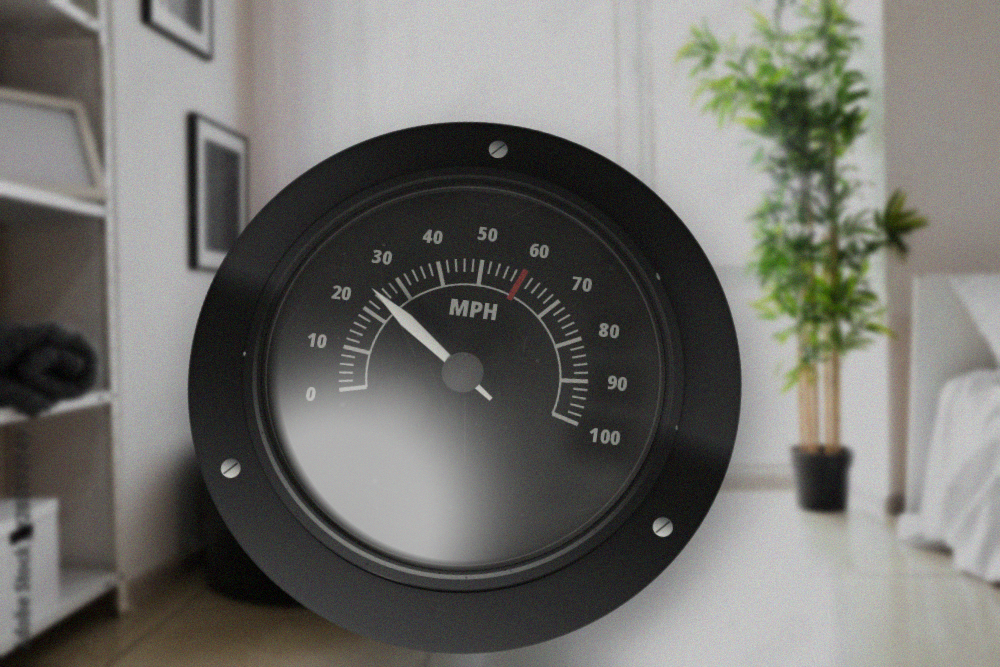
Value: 24; mph
